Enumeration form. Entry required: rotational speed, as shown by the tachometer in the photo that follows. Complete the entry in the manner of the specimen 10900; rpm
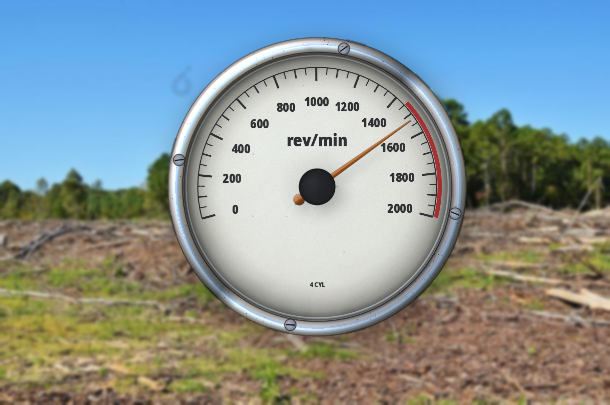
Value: 1525; rpm
